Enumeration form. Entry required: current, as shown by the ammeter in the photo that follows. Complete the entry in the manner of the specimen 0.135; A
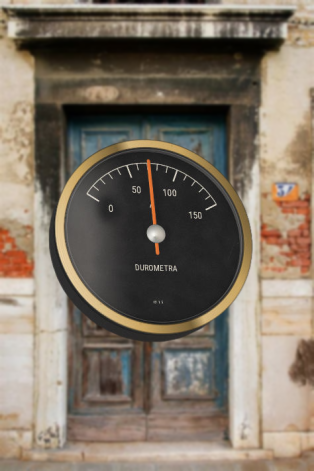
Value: 70; A
